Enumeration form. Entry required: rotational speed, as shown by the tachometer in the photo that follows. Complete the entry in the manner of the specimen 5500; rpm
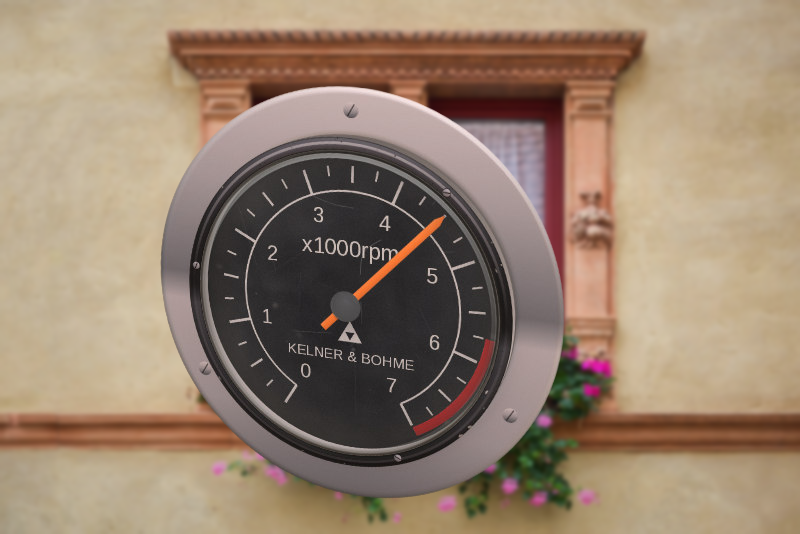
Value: 4500; rpm
